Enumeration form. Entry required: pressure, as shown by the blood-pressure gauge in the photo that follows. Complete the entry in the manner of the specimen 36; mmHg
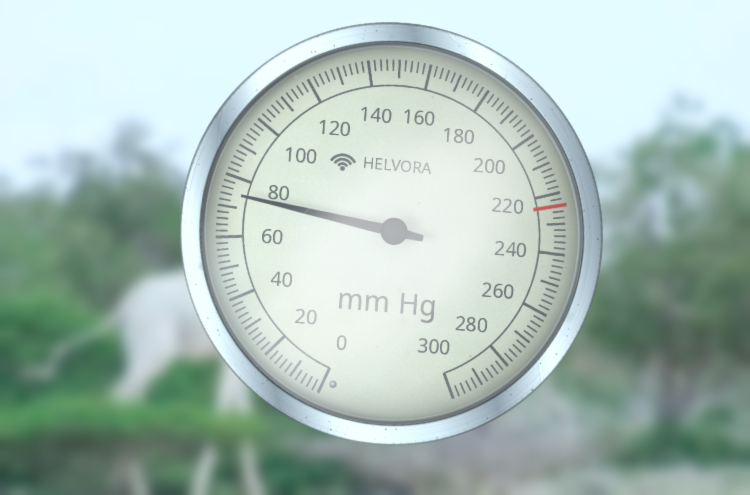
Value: 74; mmHg
